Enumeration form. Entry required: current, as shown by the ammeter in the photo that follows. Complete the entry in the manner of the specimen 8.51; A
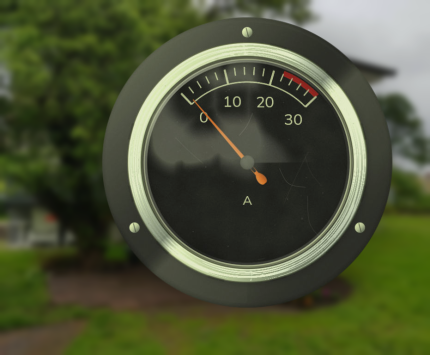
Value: 1; A
